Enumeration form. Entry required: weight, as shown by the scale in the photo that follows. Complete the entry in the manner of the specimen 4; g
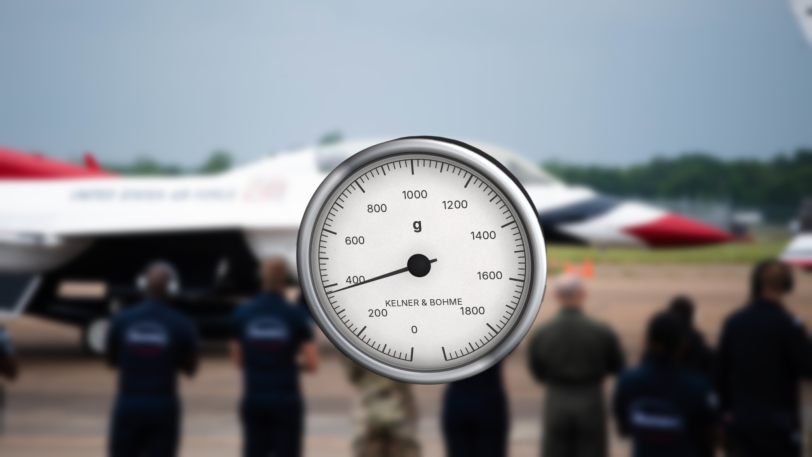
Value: 380; g
